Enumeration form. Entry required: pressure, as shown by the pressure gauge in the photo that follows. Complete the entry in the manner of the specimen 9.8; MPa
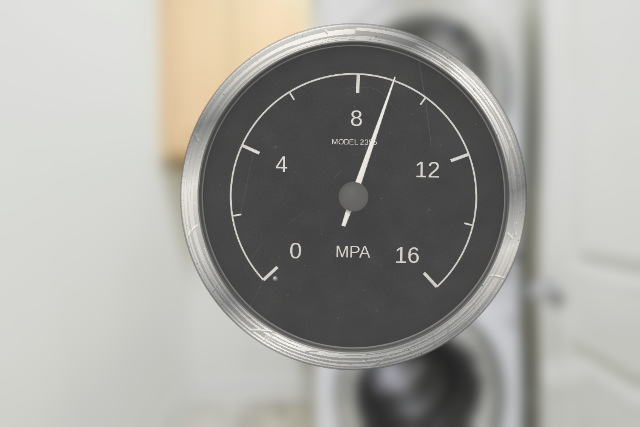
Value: 9; MPa
